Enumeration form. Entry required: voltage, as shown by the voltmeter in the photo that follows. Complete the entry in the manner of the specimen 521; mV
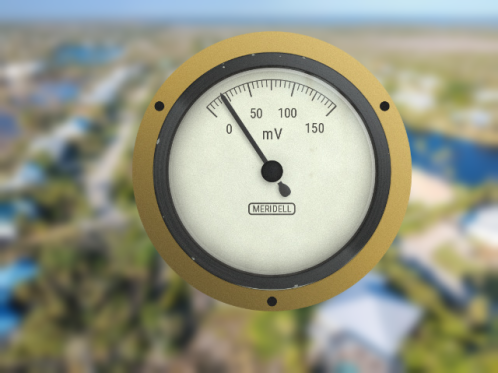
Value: 20; mV
